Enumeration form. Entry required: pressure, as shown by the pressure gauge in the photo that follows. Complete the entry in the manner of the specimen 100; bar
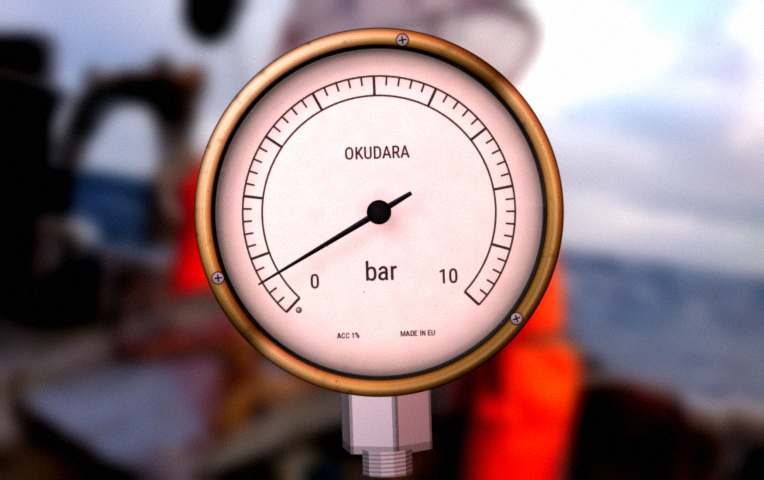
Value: 0.6; bar
